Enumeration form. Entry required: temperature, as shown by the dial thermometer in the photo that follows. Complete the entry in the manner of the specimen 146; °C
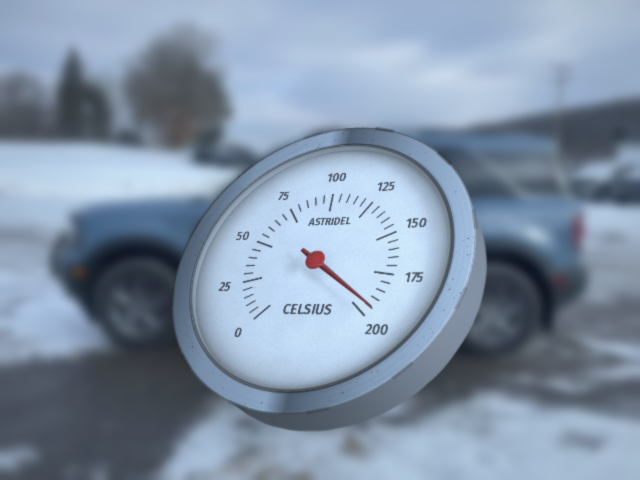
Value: 195; °C
